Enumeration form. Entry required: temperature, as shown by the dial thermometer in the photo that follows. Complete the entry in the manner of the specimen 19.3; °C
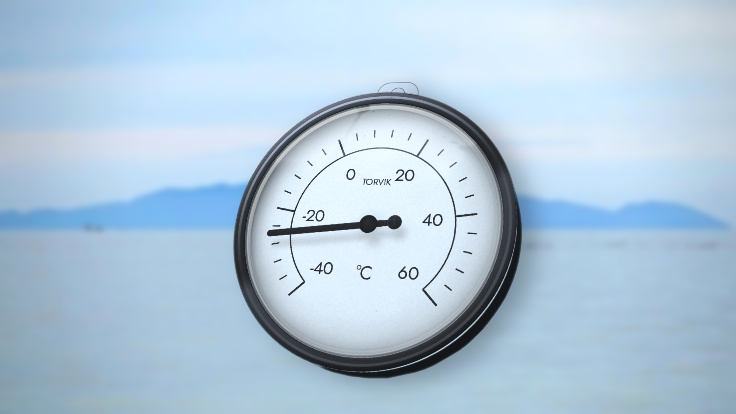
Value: -26; °C
